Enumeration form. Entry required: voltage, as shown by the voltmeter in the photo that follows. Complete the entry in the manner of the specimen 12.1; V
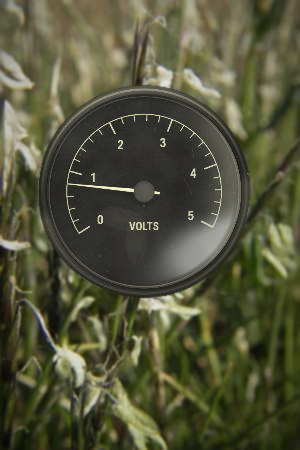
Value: 0.8; V
